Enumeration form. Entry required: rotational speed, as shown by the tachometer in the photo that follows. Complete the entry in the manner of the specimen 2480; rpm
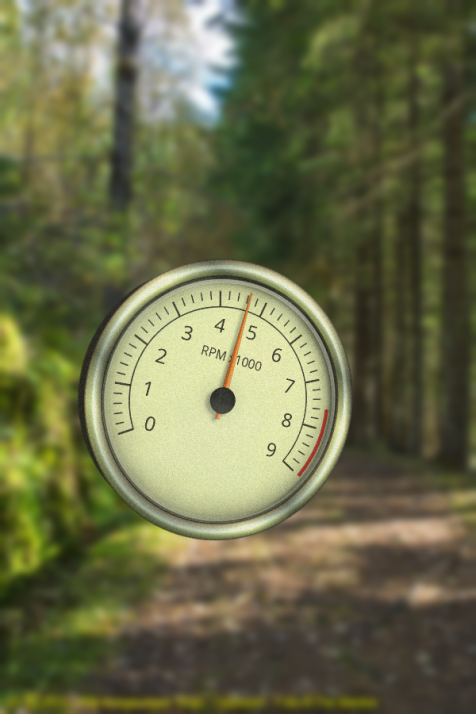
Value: 4600; rpm
